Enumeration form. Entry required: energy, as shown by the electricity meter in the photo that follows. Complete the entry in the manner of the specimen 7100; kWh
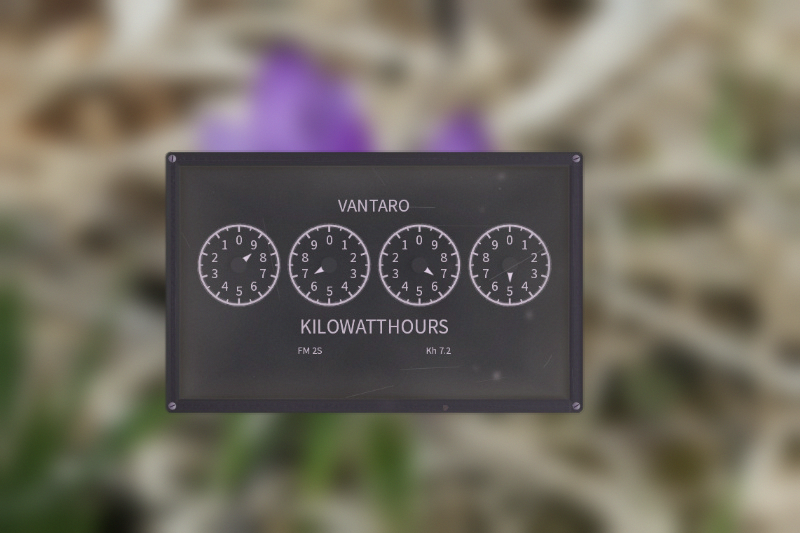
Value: 8665; kWh
